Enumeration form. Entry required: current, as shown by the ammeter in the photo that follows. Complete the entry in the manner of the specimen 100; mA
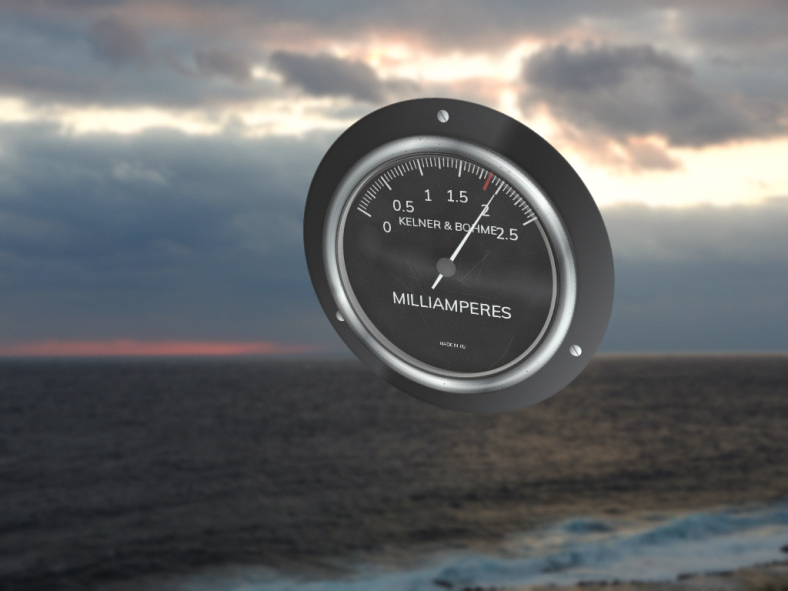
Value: 2; mA
